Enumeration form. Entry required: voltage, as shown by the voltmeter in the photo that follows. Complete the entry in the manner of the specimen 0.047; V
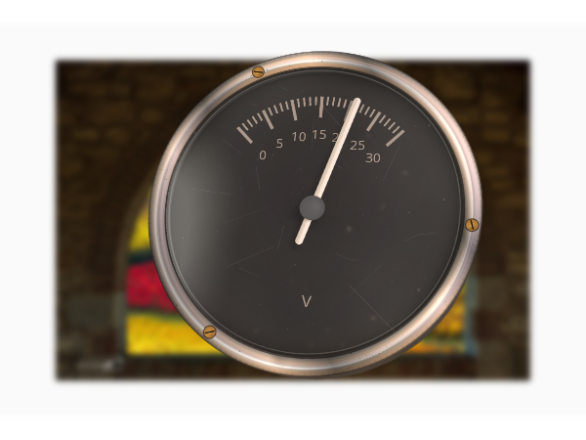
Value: 21; V
